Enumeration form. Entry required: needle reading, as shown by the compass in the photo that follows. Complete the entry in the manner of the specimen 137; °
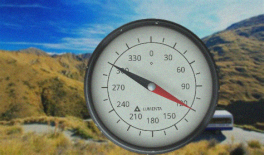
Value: 120; °
